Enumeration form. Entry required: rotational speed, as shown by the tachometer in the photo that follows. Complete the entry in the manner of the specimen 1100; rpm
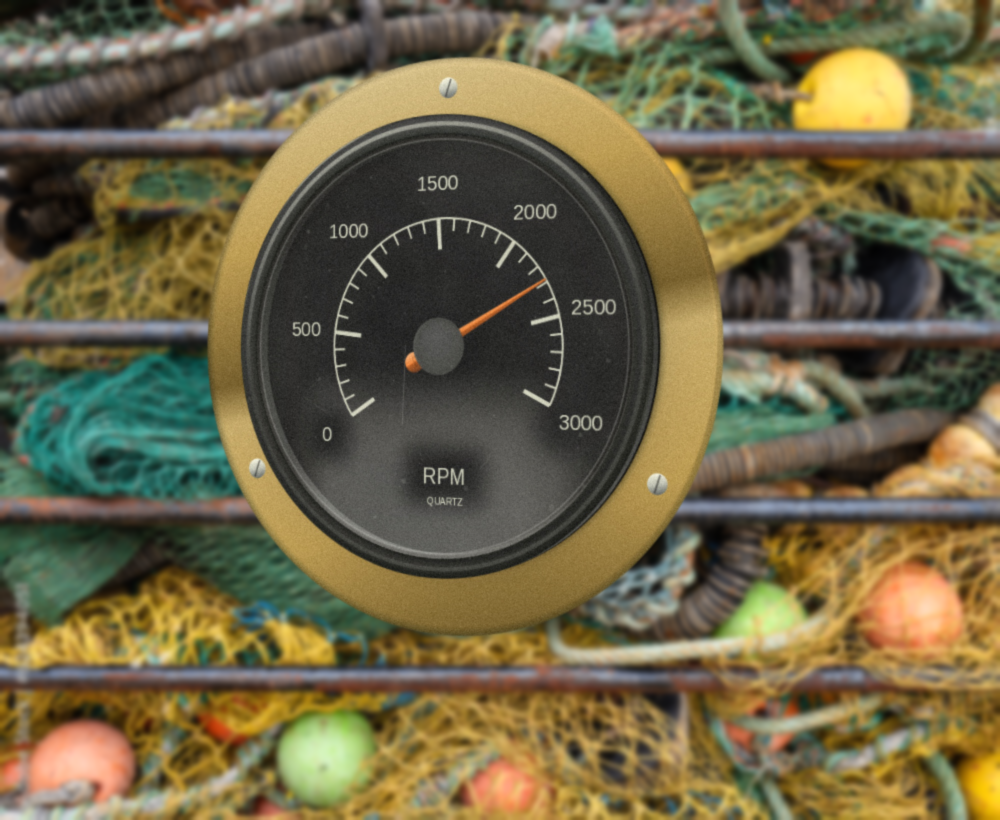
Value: 2300; rpm
